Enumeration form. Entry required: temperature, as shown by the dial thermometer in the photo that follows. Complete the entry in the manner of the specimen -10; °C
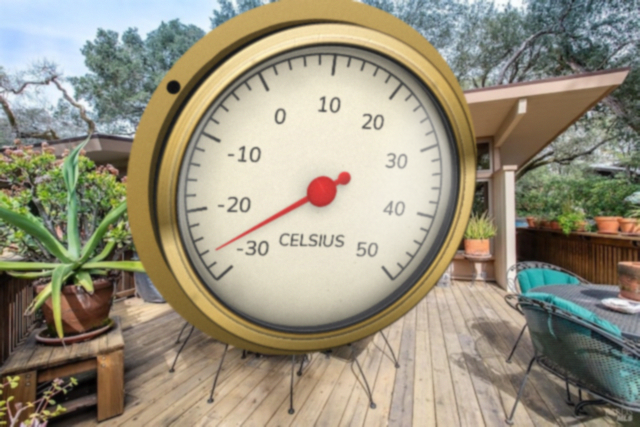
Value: -26; °C
